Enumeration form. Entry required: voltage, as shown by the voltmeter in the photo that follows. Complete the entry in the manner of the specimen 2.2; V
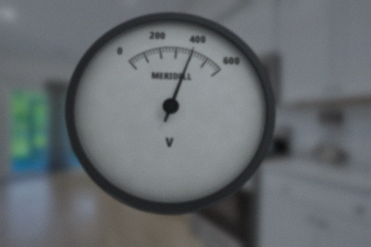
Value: 400; V
